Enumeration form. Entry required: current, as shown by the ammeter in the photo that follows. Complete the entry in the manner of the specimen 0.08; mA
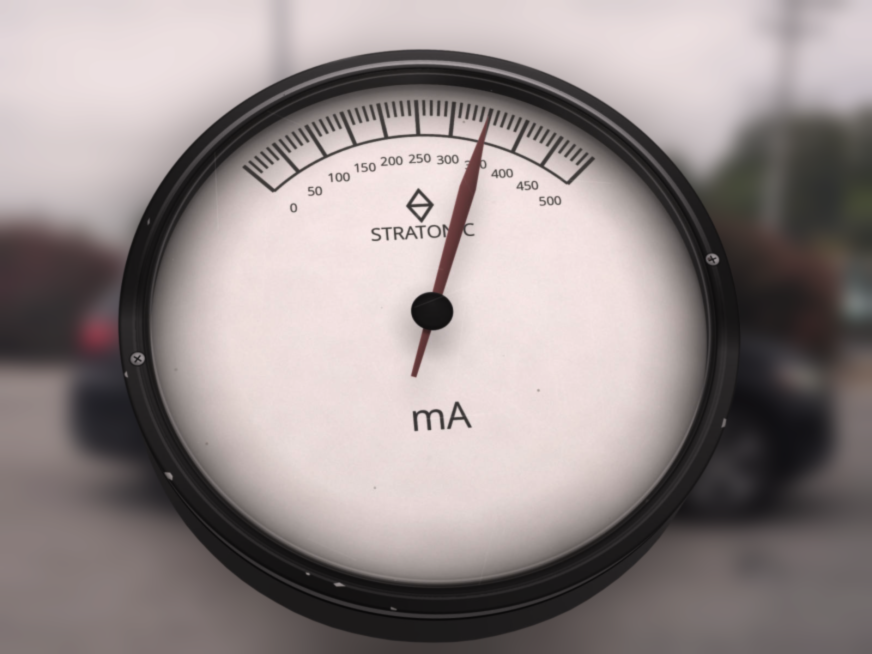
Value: 350; mA
